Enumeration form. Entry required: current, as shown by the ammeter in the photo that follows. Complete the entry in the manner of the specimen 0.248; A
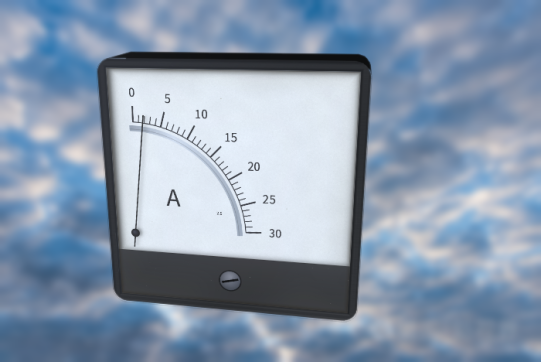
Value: 2; A
